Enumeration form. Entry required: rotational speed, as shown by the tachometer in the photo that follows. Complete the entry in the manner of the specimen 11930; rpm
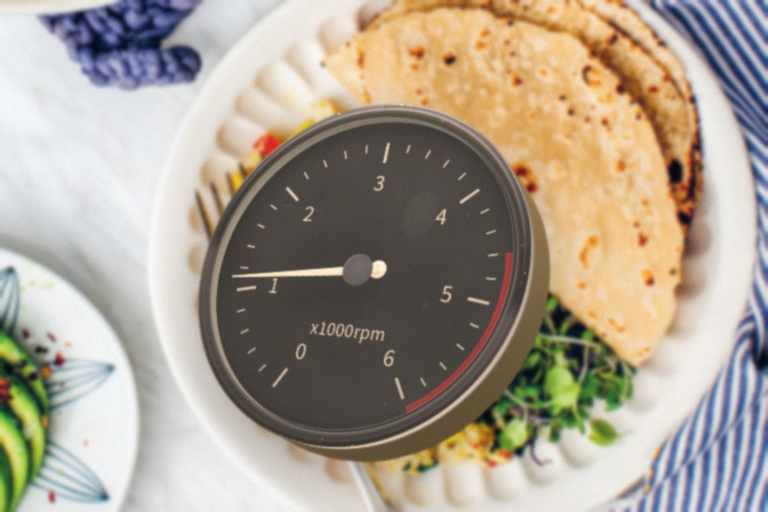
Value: 1100; rpm
